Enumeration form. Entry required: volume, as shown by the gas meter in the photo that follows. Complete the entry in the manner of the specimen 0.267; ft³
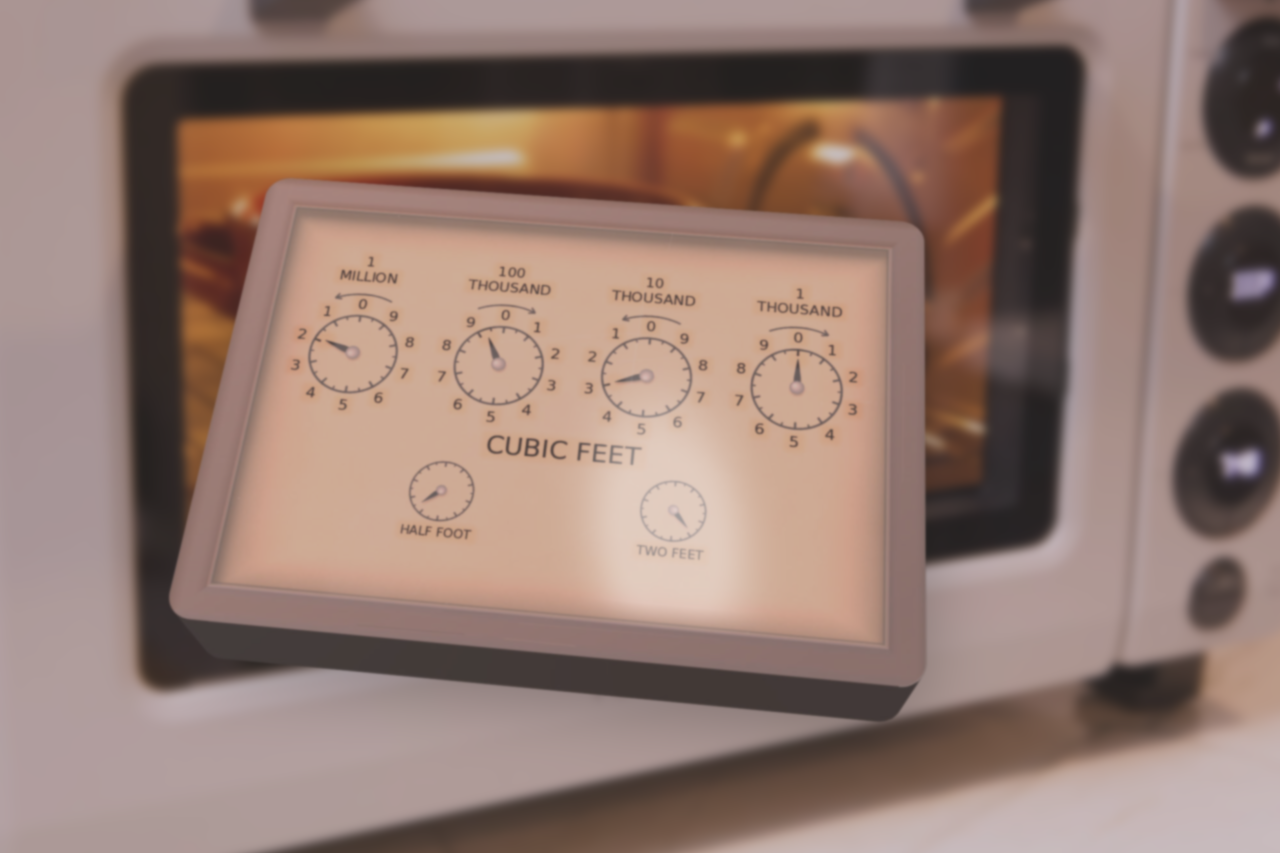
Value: 193000; ft³
